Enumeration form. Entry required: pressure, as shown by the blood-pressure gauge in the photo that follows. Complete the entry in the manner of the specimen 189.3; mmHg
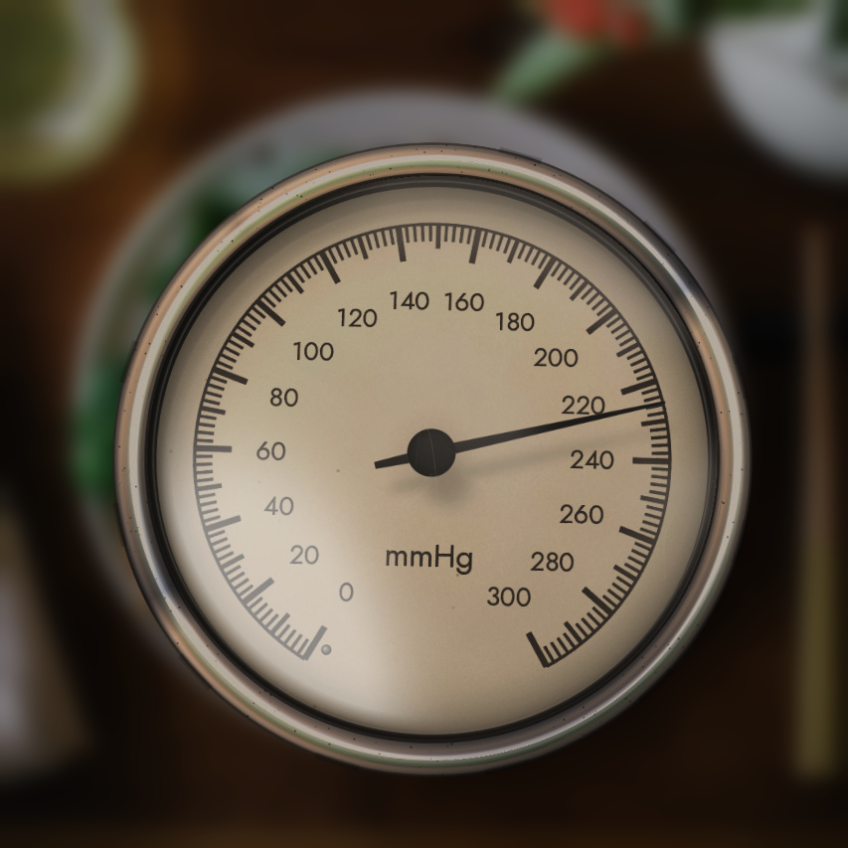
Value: 226; mmHg
